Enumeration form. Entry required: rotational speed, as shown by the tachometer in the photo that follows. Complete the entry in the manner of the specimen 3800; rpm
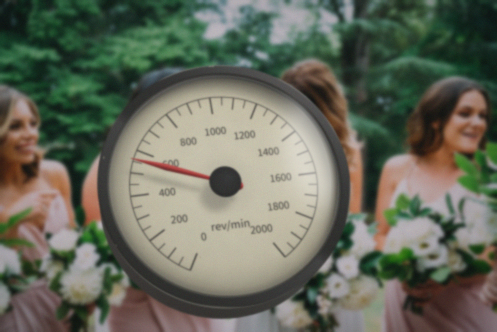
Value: 550; rpm
